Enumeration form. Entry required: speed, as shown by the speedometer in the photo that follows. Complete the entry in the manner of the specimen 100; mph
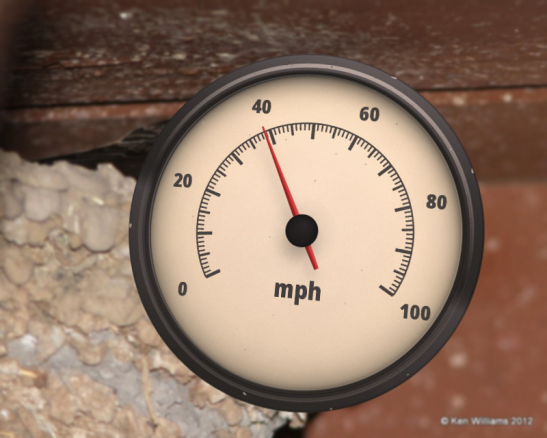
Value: 39; mph
